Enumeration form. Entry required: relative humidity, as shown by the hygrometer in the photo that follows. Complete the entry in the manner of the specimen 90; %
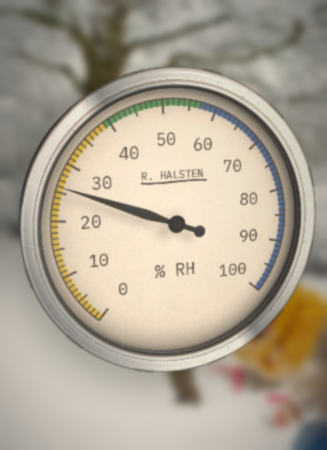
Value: 26; %
